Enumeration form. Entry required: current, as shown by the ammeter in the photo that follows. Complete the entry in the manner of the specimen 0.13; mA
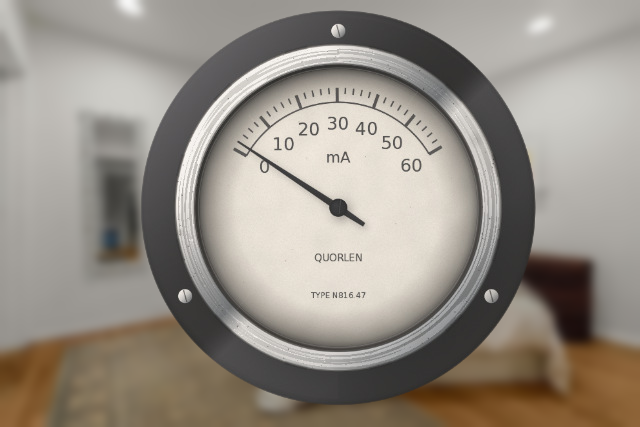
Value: 2; mA
